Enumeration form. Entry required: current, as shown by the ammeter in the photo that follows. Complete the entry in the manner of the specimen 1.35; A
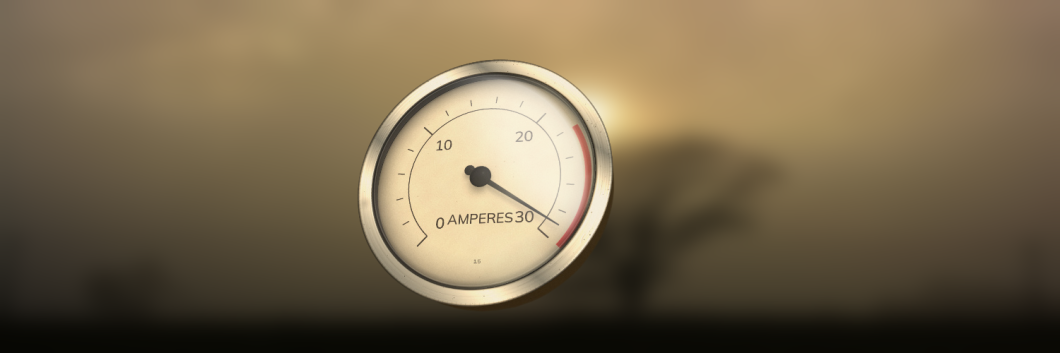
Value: 29; A
